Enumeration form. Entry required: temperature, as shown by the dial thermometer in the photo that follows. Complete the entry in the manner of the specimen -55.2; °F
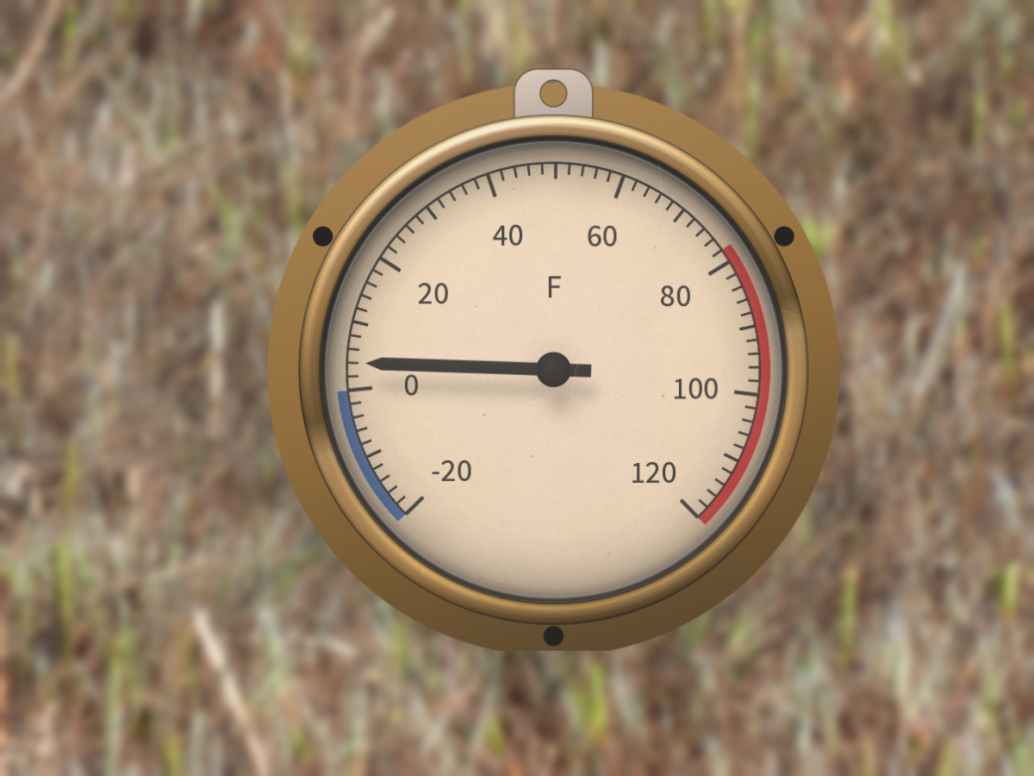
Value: 4; °F
